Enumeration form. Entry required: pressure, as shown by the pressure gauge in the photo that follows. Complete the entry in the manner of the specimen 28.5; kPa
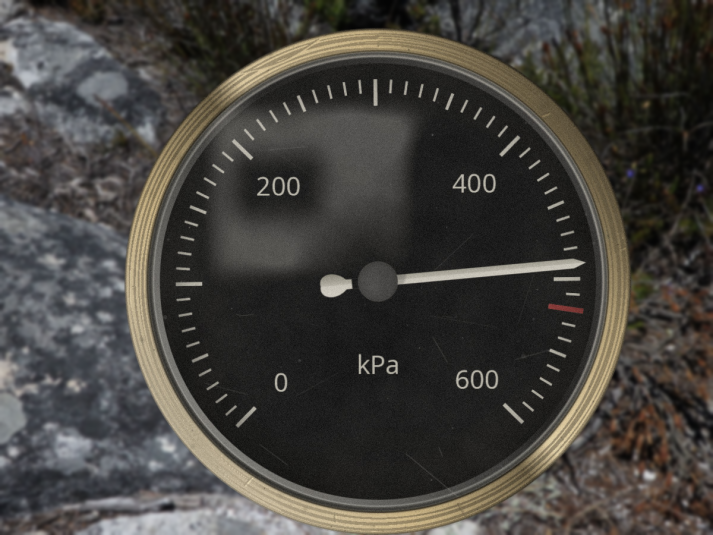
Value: 490; kPa
